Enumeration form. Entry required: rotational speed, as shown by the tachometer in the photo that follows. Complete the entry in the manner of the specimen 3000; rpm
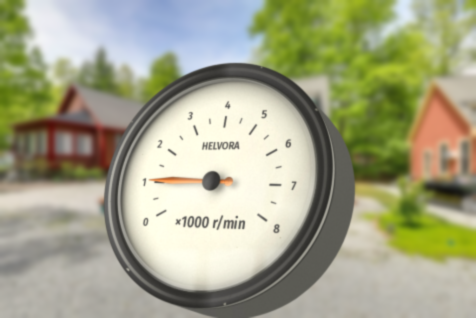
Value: 1000; rpm
